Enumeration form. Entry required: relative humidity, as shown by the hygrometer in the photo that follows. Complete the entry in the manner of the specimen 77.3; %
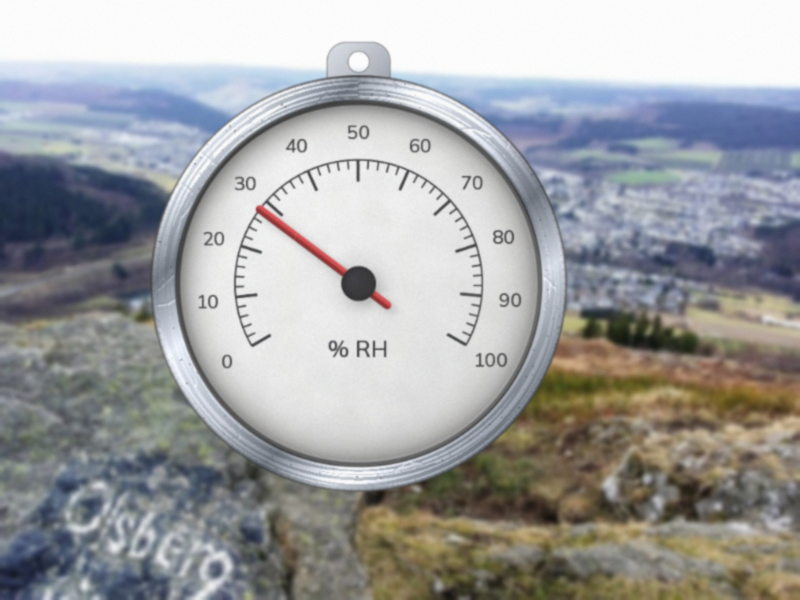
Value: 28; %
